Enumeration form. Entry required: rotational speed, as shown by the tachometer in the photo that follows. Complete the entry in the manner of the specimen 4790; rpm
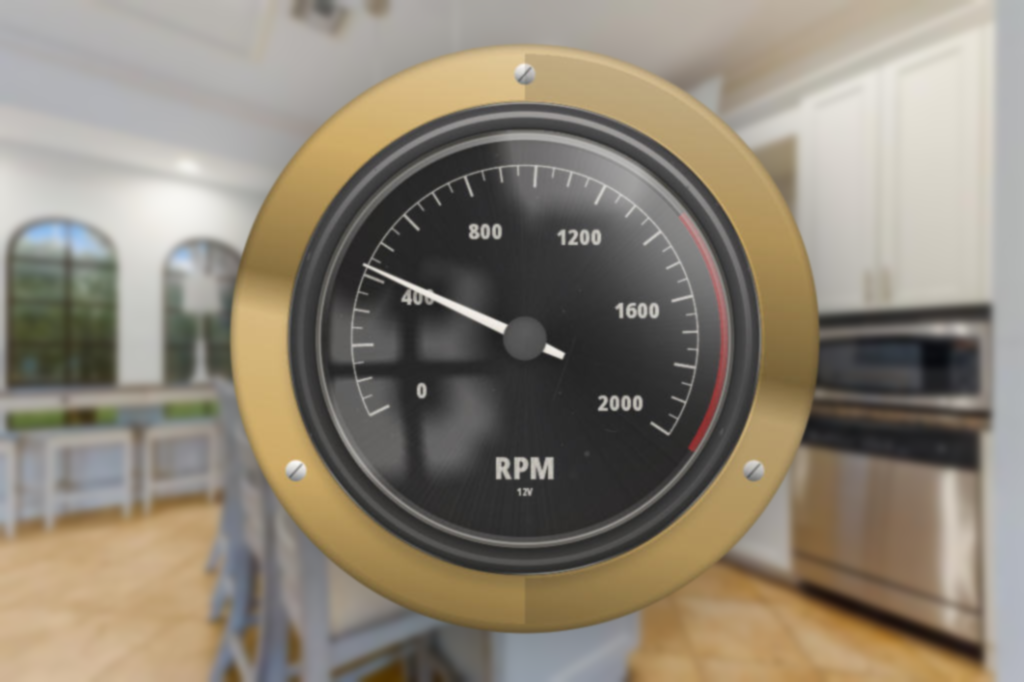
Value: 425; rpm
